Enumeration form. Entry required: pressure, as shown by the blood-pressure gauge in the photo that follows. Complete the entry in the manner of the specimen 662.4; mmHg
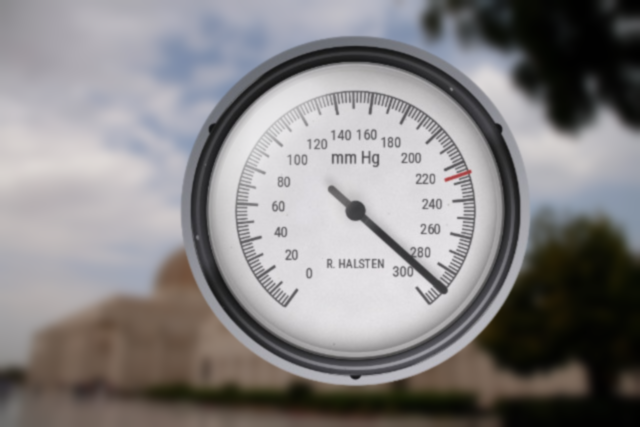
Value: 290; mmHg
